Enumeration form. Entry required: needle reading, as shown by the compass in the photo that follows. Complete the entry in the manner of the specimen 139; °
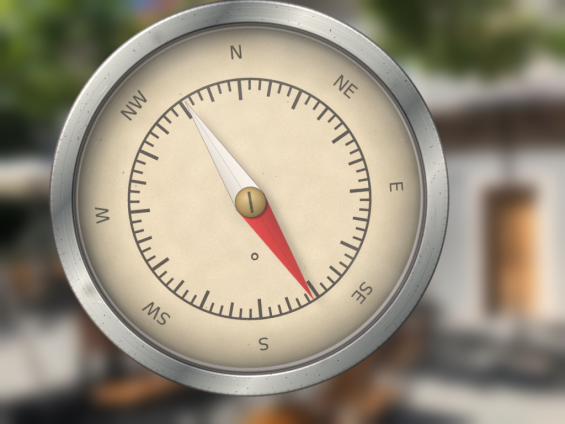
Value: 152.5; °
